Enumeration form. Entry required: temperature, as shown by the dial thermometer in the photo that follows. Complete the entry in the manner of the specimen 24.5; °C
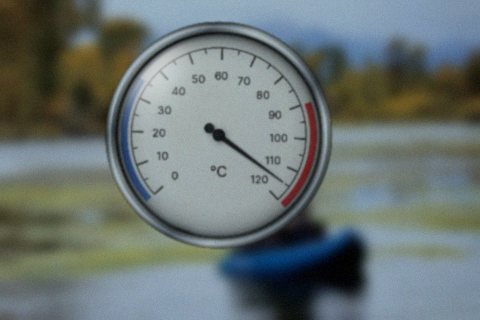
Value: 115; °C
